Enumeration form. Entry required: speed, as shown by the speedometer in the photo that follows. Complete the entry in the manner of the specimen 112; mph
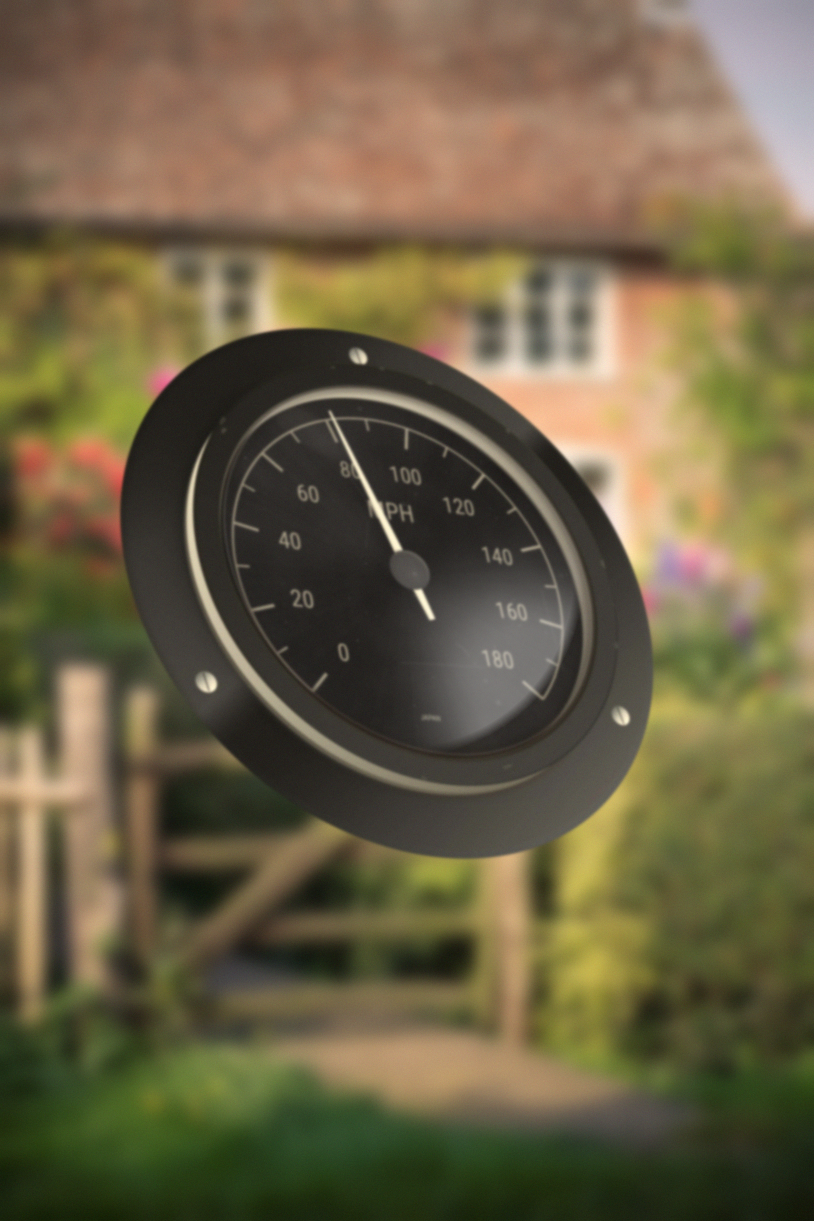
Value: 80; mph
